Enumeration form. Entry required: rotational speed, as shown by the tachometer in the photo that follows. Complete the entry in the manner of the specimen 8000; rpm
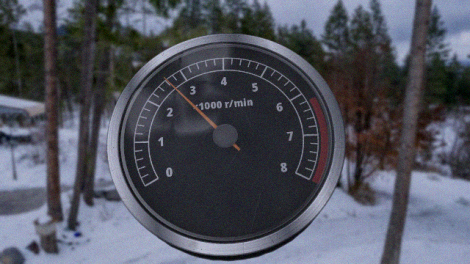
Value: 2600; rpm
